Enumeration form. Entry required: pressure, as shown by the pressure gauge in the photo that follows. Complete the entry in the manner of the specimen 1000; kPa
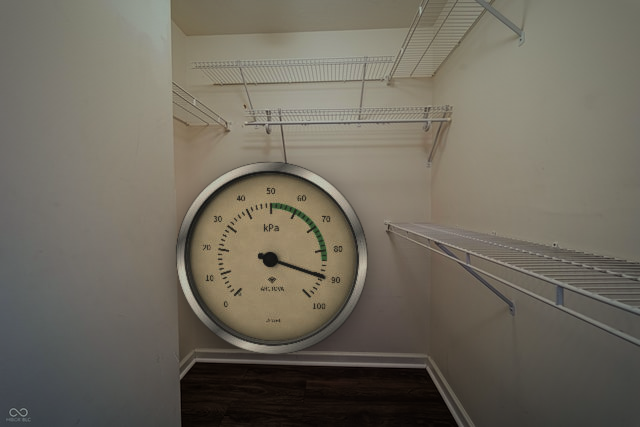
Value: 90; kPa
